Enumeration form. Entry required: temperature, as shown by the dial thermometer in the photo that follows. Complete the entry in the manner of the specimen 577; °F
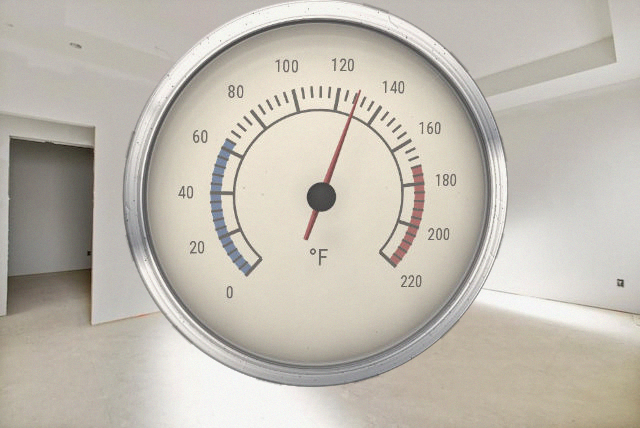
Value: 128; °F
